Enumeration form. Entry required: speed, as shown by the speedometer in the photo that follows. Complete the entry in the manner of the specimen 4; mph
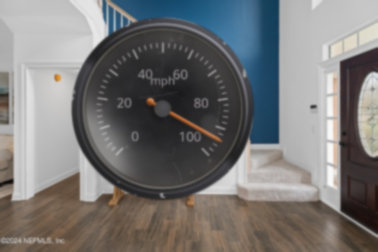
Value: 94; mph
